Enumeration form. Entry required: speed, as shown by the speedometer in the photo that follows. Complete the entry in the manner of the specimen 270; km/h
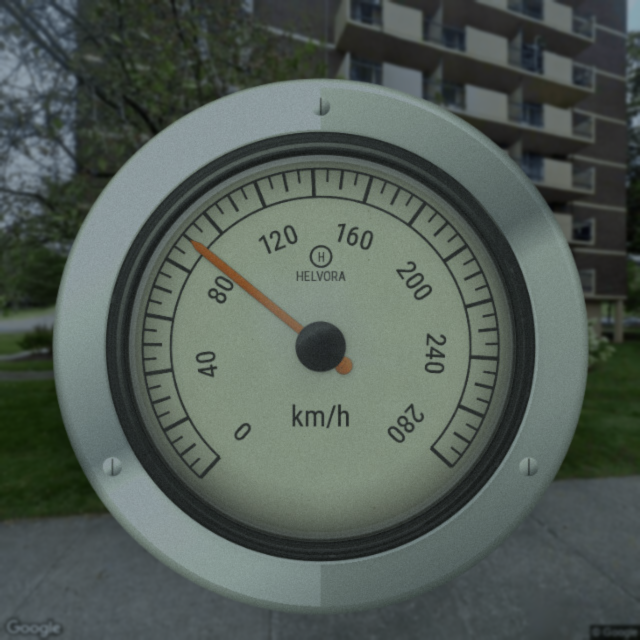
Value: 90; km/h
